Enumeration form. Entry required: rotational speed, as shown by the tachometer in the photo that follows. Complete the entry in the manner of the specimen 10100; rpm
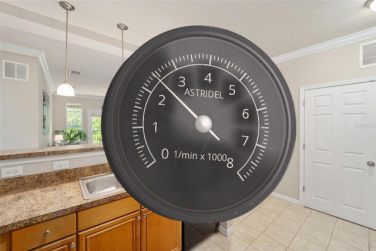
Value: 2400; rpm
